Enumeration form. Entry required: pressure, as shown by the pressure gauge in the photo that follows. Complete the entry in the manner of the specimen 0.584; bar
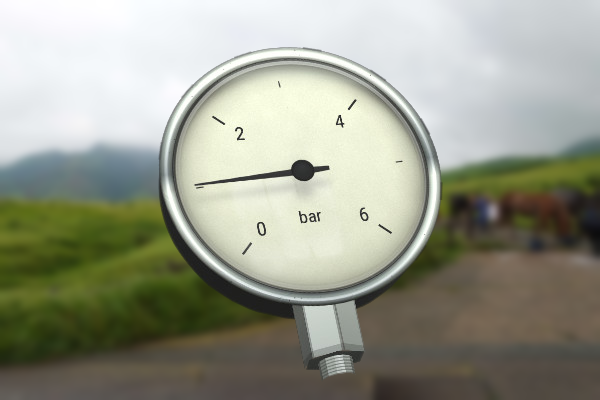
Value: 1; bar
